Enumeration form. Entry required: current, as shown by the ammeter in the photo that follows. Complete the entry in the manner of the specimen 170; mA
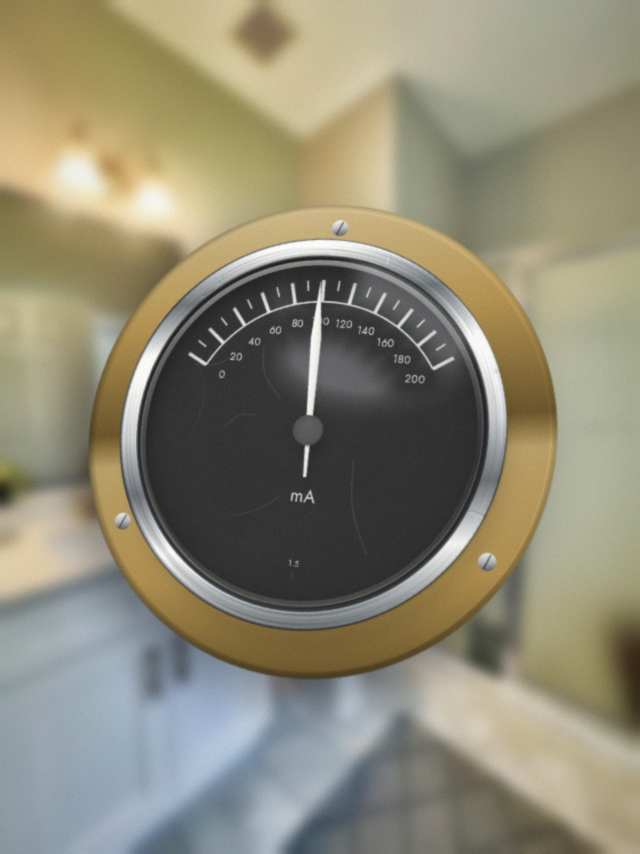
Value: 100; mA
